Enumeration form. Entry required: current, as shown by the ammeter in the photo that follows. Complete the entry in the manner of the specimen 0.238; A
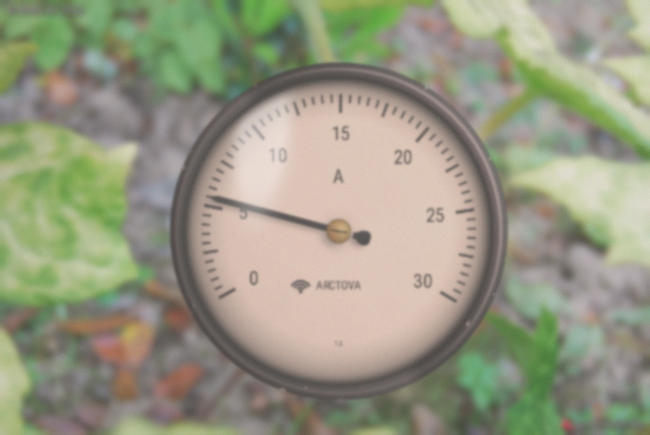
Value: 5.5; A
